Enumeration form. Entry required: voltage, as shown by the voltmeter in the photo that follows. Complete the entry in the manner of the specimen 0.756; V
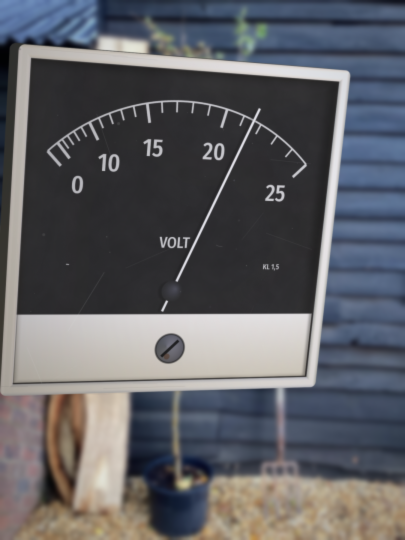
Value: 21.5; V
